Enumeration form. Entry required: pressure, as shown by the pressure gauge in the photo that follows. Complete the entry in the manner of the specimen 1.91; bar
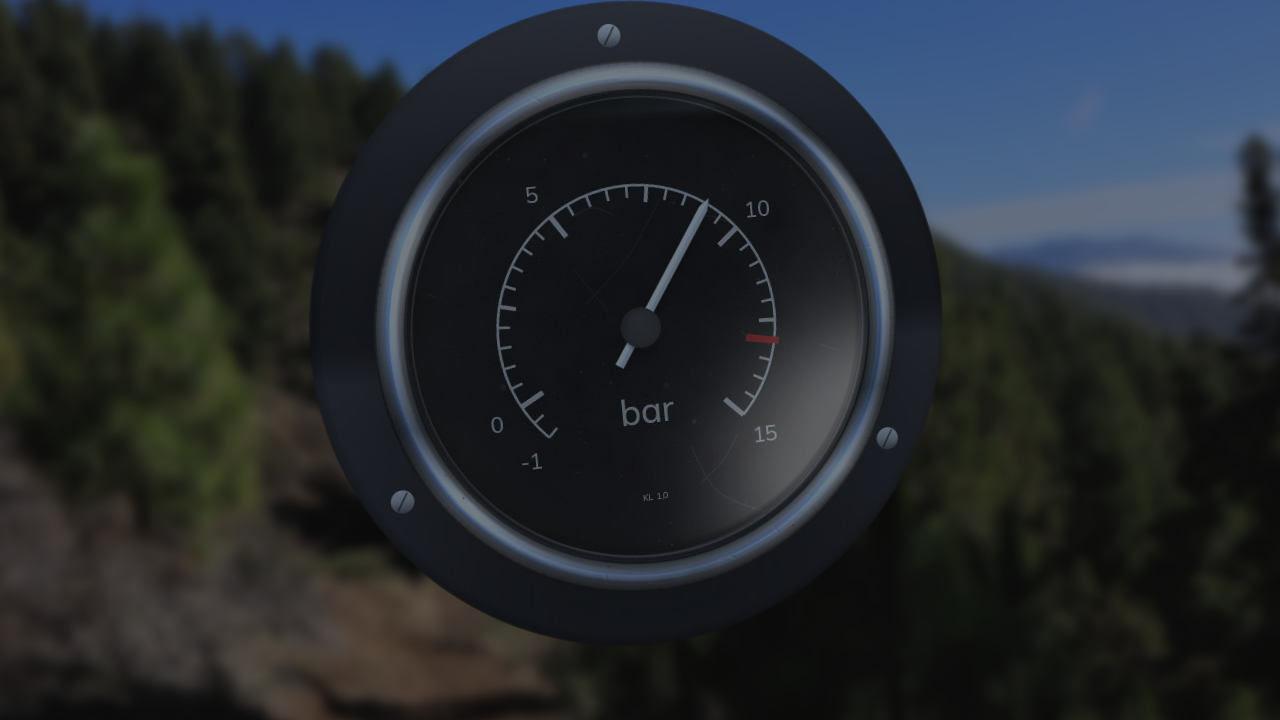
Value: 9; bar
